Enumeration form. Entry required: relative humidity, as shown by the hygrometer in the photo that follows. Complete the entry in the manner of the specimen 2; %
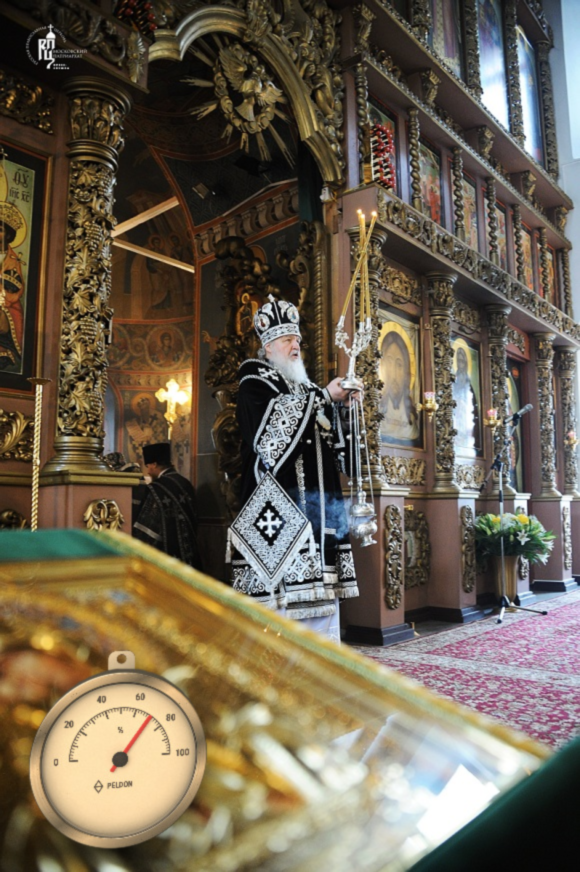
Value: 70; %
